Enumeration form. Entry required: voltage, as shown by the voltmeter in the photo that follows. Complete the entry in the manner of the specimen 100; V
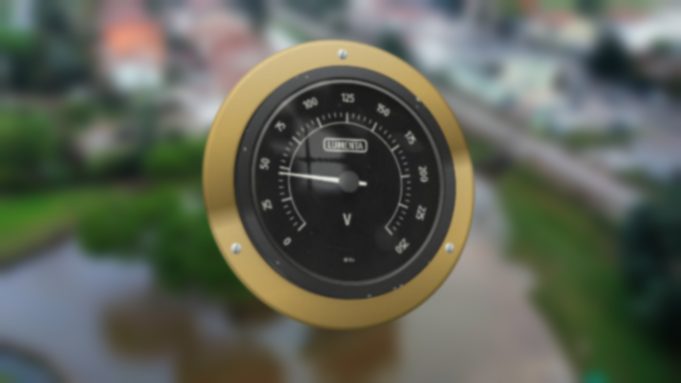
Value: 45; V
